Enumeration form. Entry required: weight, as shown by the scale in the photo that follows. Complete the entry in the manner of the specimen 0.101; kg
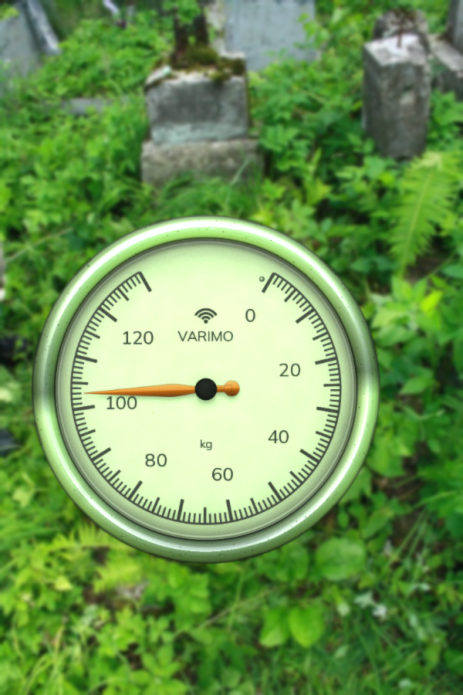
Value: 103; kg
